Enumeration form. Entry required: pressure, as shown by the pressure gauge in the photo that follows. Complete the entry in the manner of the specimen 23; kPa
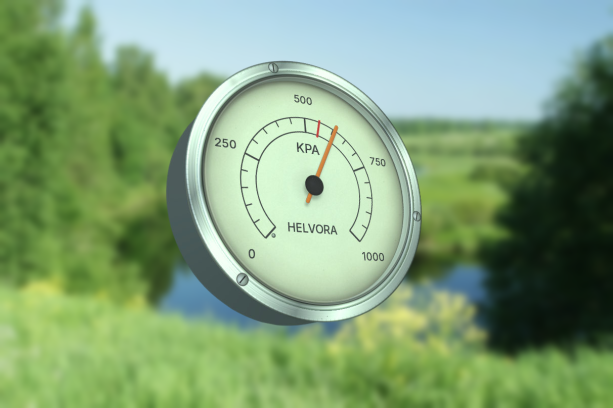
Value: 600; kPa
